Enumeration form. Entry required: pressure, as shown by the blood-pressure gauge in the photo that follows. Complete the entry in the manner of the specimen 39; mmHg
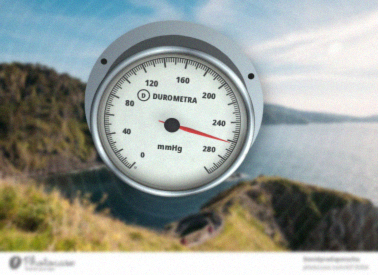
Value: 260; mmHg
